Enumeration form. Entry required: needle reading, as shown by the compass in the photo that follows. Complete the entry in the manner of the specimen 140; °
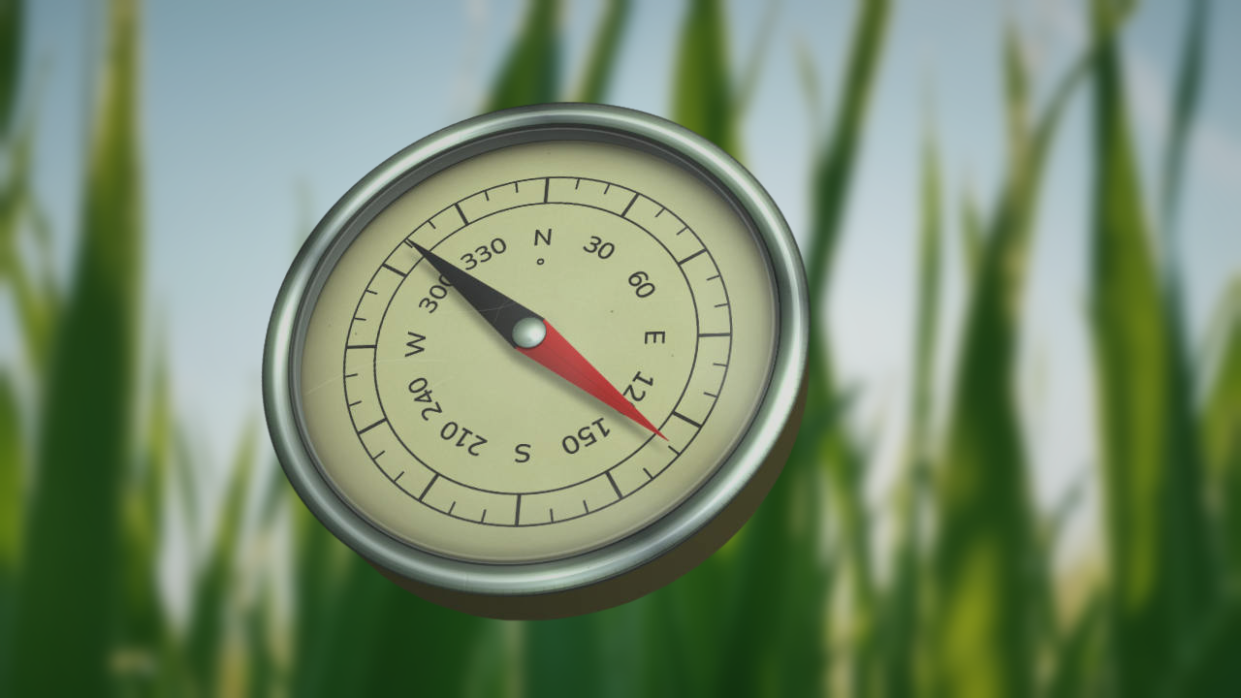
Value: 130; °
